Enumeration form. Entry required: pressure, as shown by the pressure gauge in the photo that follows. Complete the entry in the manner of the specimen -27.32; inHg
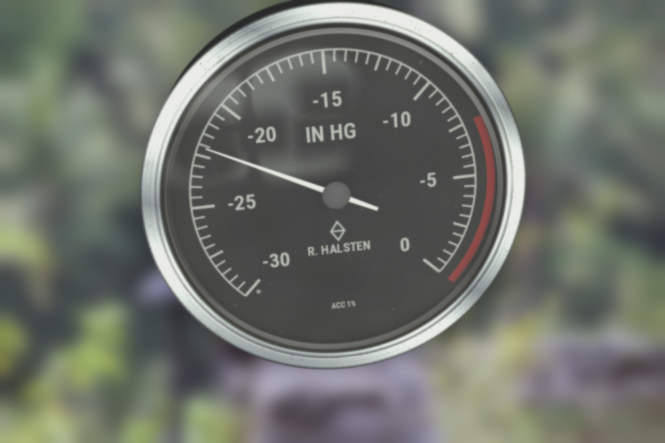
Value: -22; inHg
